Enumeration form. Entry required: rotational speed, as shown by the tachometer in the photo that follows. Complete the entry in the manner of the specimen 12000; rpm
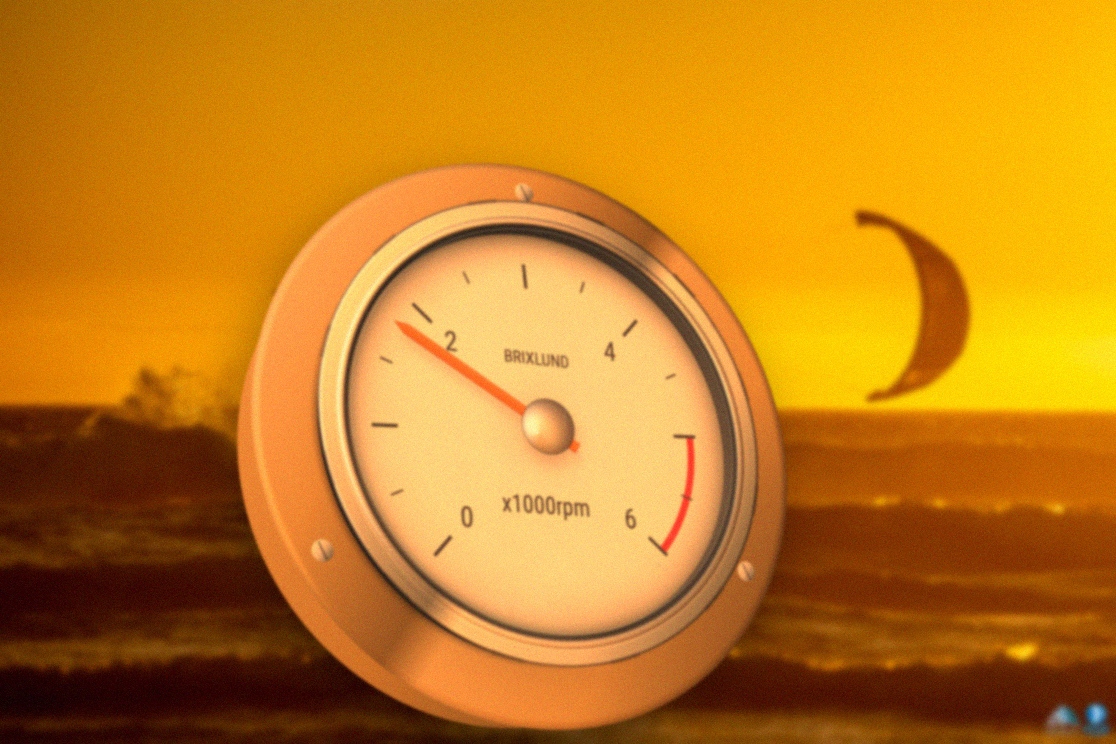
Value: 1750; rpm
